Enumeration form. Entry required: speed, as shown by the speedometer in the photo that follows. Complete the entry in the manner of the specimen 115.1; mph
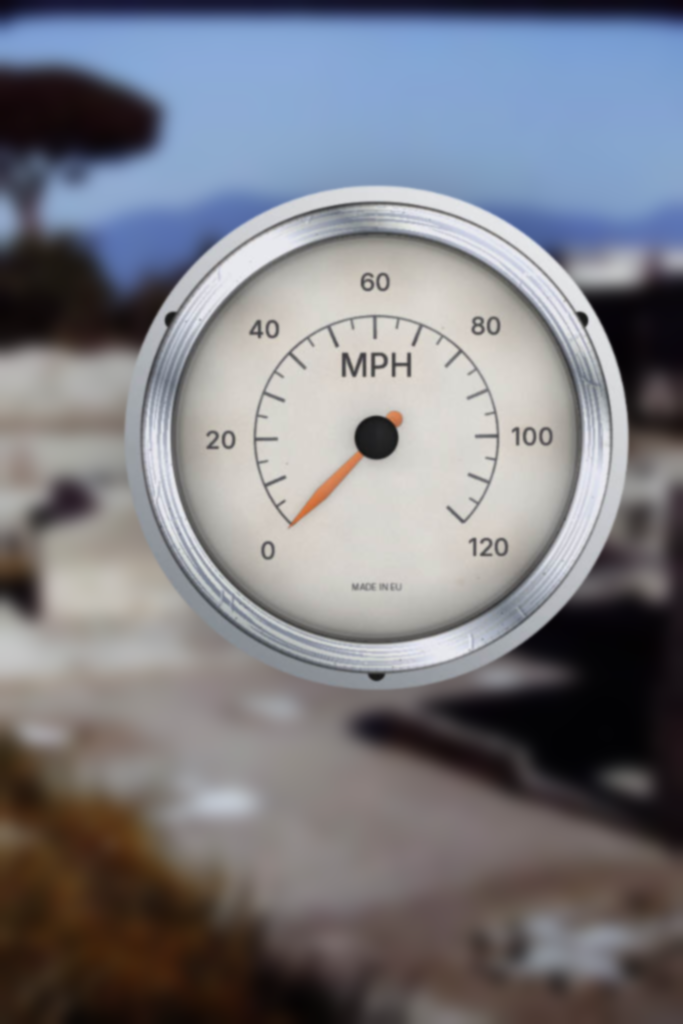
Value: 0; mph
